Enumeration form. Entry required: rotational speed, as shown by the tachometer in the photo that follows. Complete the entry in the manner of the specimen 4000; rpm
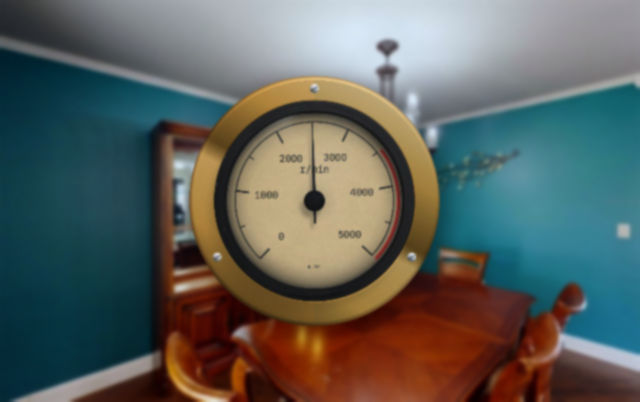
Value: 2500; rpm
